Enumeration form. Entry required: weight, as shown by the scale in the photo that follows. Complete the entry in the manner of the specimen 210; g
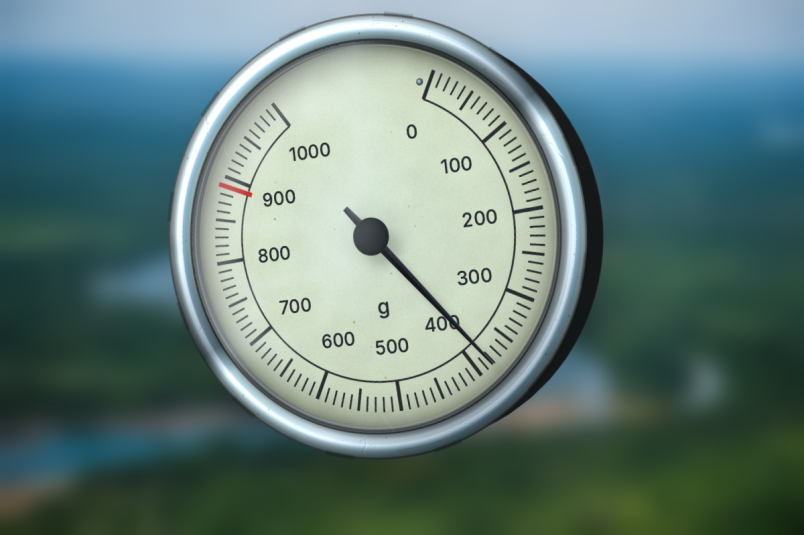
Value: 380; g
